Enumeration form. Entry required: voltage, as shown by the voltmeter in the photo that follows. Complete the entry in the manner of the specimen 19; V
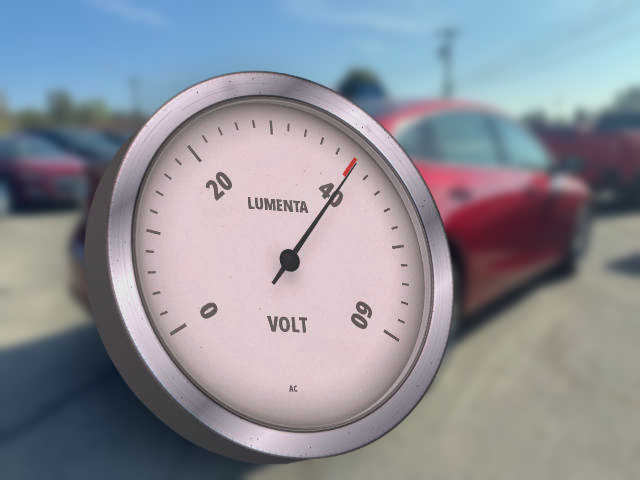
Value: 40; V
